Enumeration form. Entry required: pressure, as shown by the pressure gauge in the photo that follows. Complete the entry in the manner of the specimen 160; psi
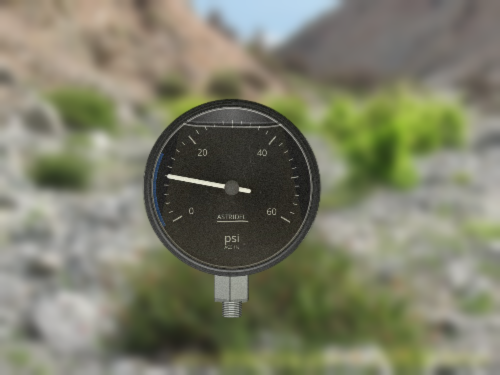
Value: 10; psi
